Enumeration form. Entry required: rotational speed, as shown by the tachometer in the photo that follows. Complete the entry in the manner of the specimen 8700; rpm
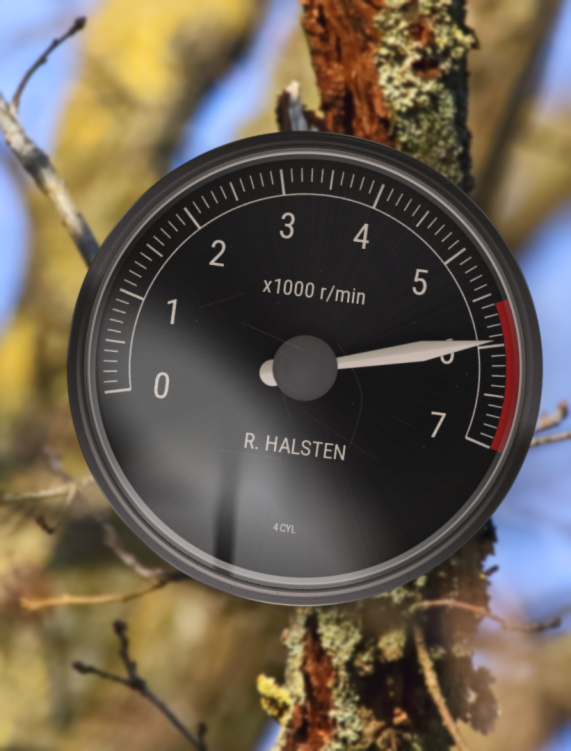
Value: 5950; rpm
